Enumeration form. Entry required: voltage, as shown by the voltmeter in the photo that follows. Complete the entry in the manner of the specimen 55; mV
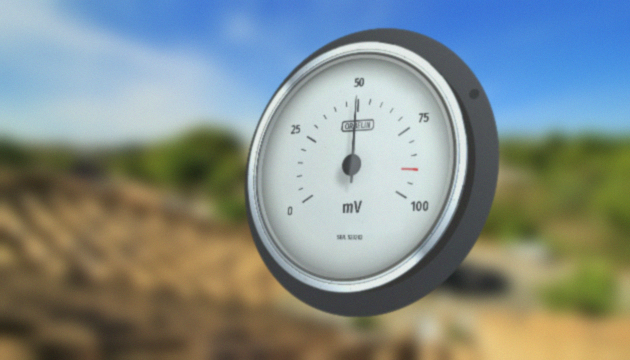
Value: 50; mV
